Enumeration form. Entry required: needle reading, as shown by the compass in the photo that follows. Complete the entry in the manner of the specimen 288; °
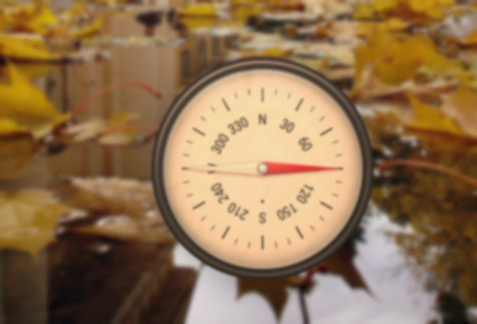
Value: 90; °
